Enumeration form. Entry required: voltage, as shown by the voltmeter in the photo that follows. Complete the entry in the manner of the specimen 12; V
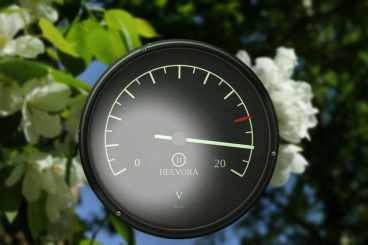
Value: 18; V
